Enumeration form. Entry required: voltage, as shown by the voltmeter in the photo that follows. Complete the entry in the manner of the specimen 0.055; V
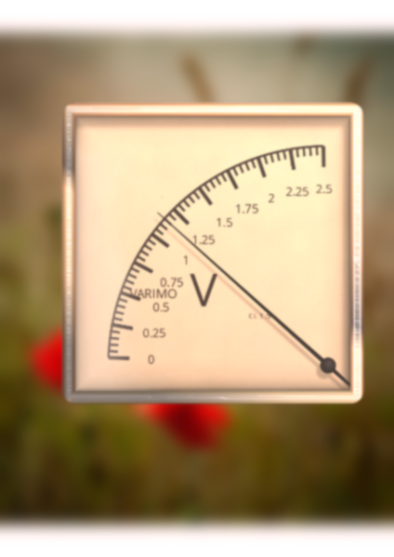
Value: 1.15; V
